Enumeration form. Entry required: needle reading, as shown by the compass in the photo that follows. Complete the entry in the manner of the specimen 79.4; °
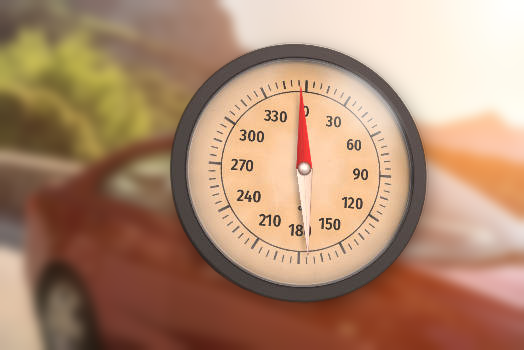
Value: 355; °
